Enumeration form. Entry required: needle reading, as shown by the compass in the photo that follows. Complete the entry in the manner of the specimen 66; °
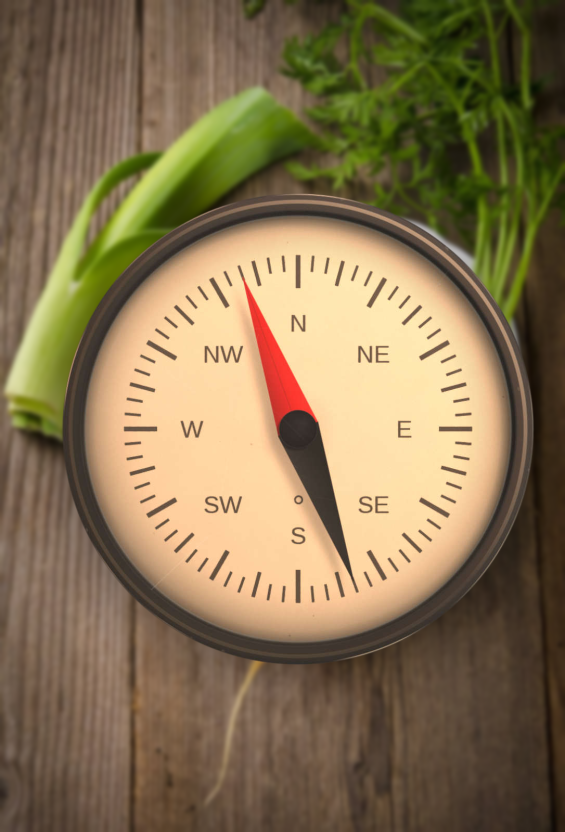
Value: 340; °
